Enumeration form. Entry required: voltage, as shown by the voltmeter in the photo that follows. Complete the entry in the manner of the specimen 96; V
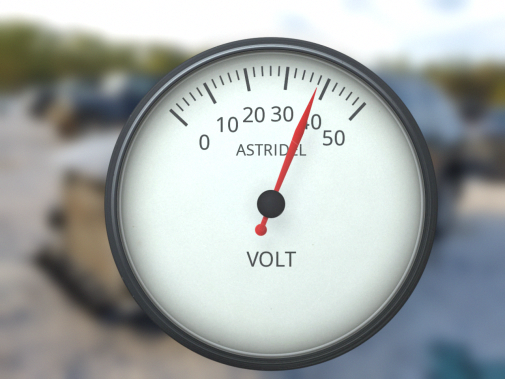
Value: 38; V
